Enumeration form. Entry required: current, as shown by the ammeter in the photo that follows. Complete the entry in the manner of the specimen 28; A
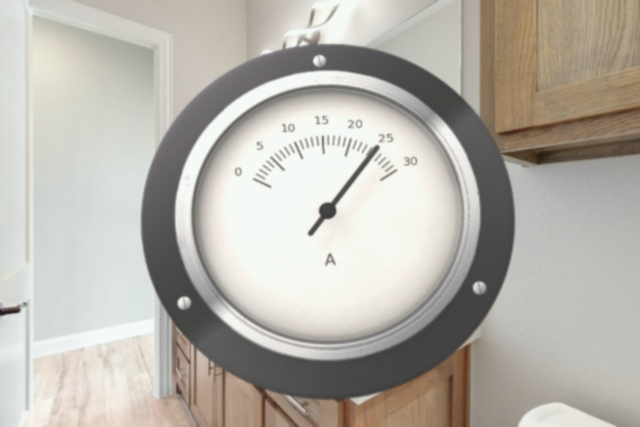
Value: 25; A
